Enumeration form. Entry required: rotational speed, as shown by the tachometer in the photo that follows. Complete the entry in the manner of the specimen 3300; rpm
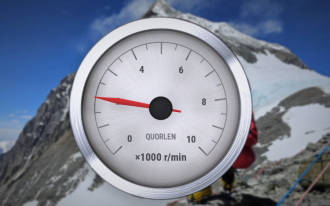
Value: 2000; rpm
